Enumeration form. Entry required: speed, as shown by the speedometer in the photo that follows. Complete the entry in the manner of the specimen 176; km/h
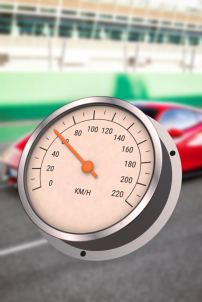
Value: 60; km/h
